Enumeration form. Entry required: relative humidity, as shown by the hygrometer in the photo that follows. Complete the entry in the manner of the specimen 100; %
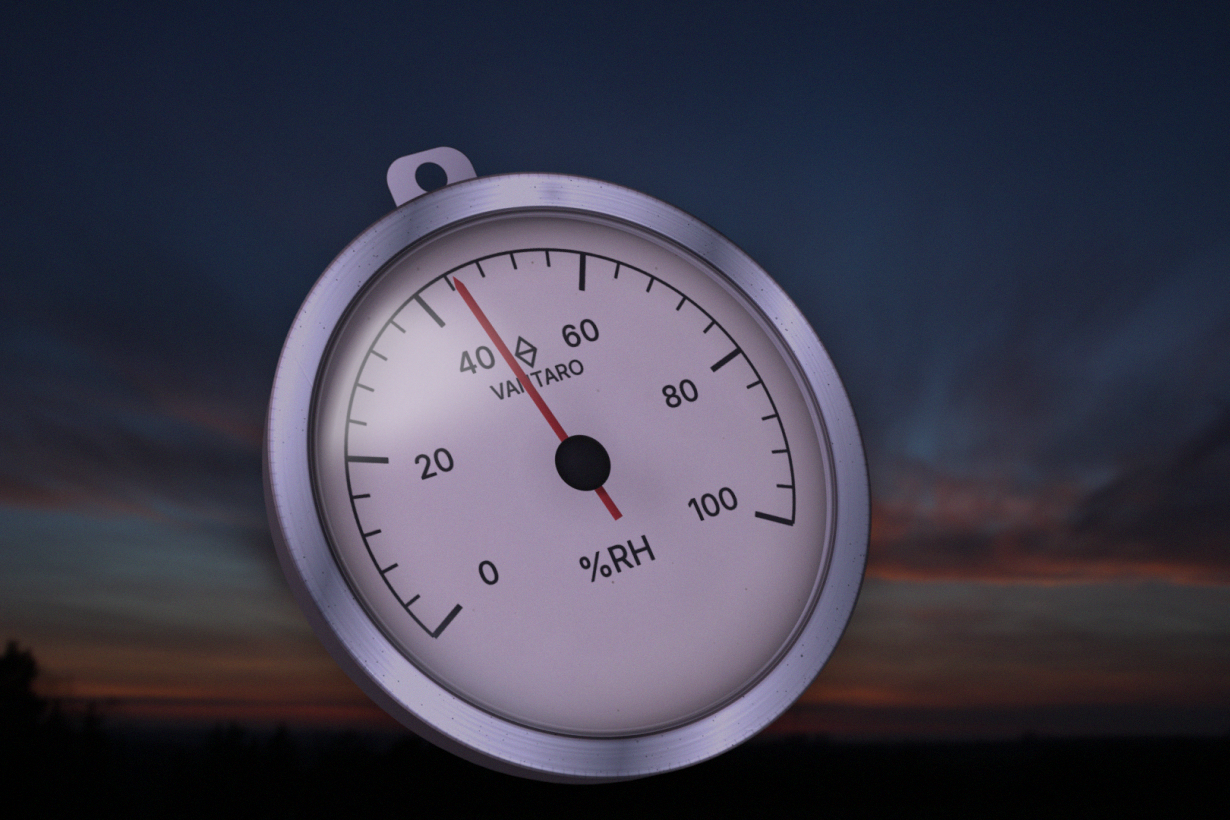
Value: 44; %
